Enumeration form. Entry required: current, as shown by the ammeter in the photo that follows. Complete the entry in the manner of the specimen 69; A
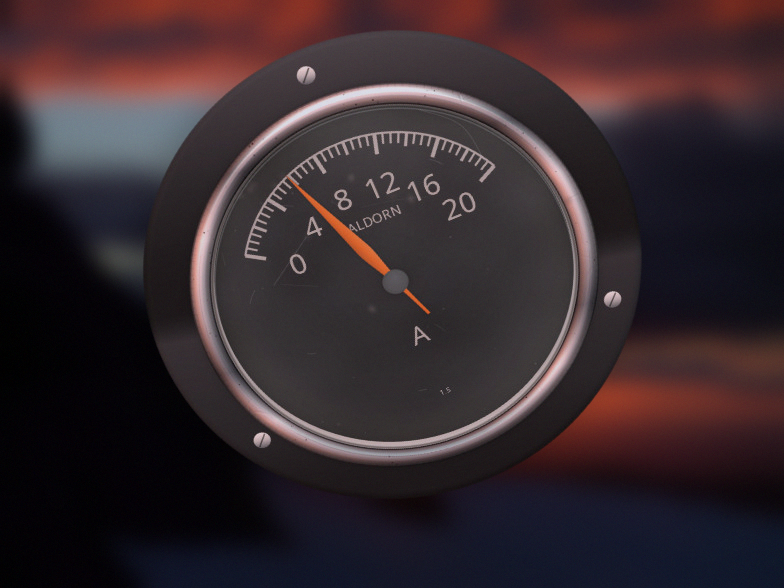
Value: 6; A
